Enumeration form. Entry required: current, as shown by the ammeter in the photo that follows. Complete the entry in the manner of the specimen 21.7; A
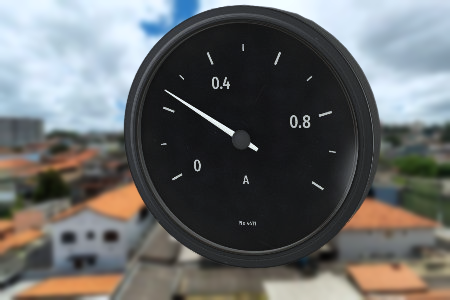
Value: 0.25; A
